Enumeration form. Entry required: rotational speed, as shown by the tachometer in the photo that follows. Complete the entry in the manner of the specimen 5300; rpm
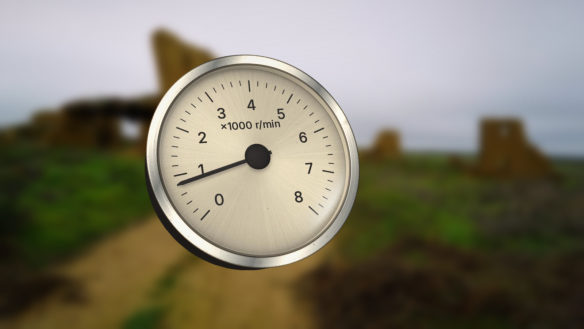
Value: 800; rpm
